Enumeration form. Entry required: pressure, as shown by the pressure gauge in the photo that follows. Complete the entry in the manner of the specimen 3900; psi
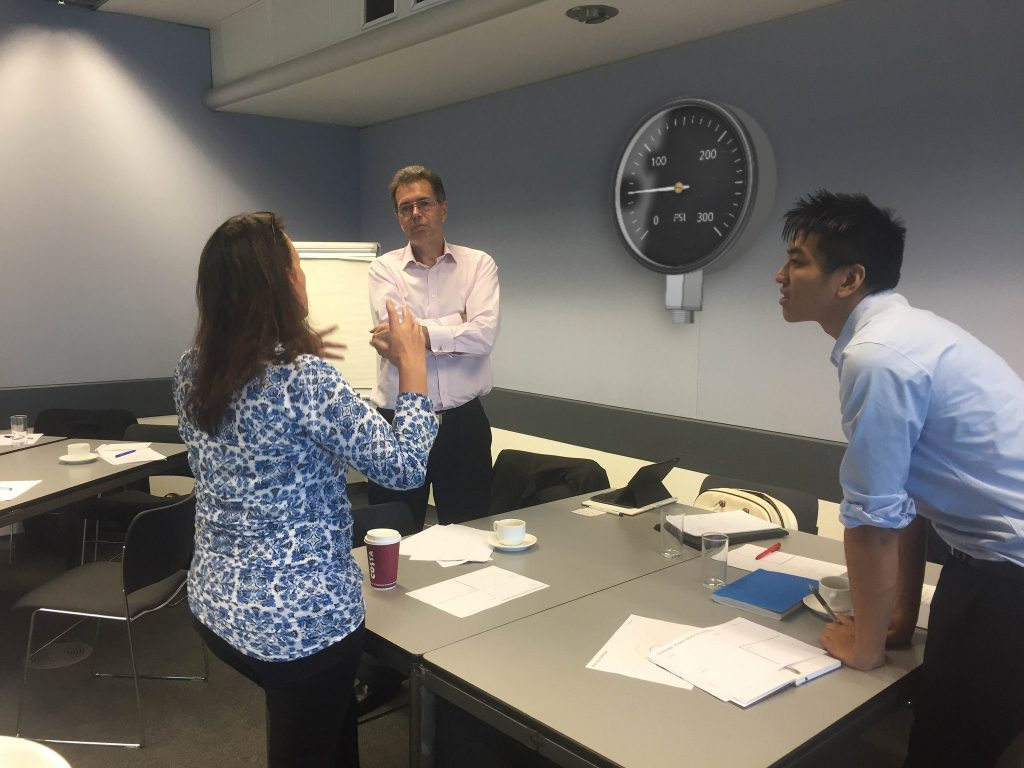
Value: 50; psi
